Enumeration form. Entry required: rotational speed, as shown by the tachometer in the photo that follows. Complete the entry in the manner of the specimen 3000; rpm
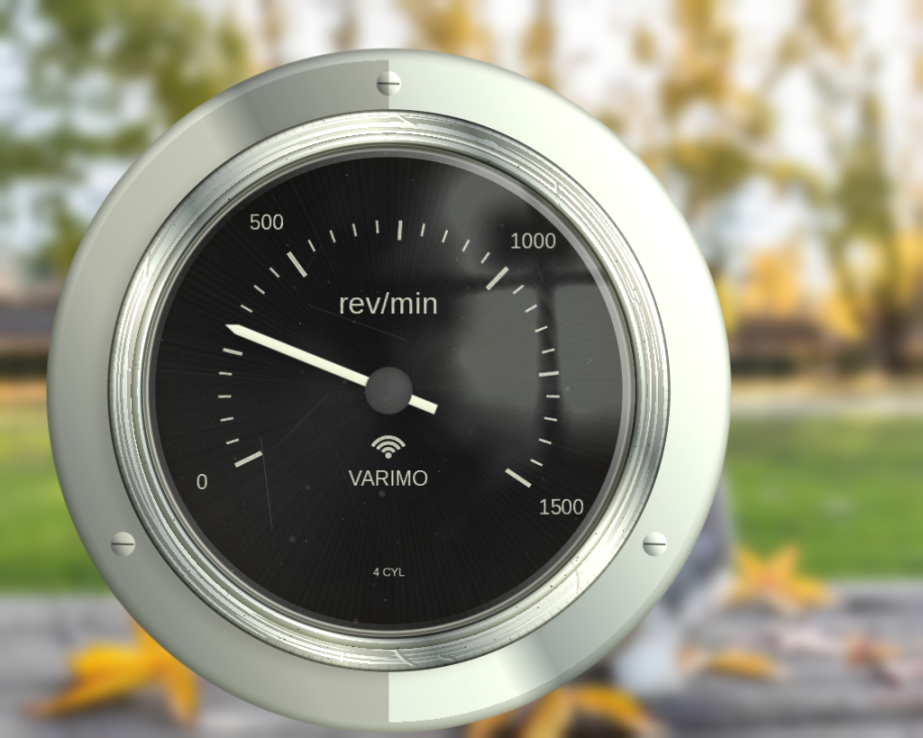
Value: 300; rpm
